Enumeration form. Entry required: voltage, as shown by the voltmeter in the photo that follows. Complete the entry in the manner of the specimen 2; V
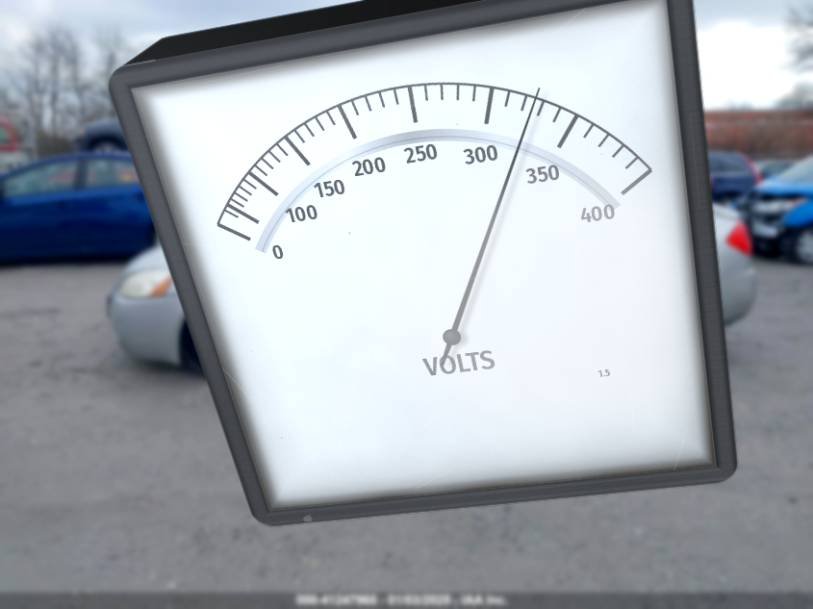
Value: 325; V
